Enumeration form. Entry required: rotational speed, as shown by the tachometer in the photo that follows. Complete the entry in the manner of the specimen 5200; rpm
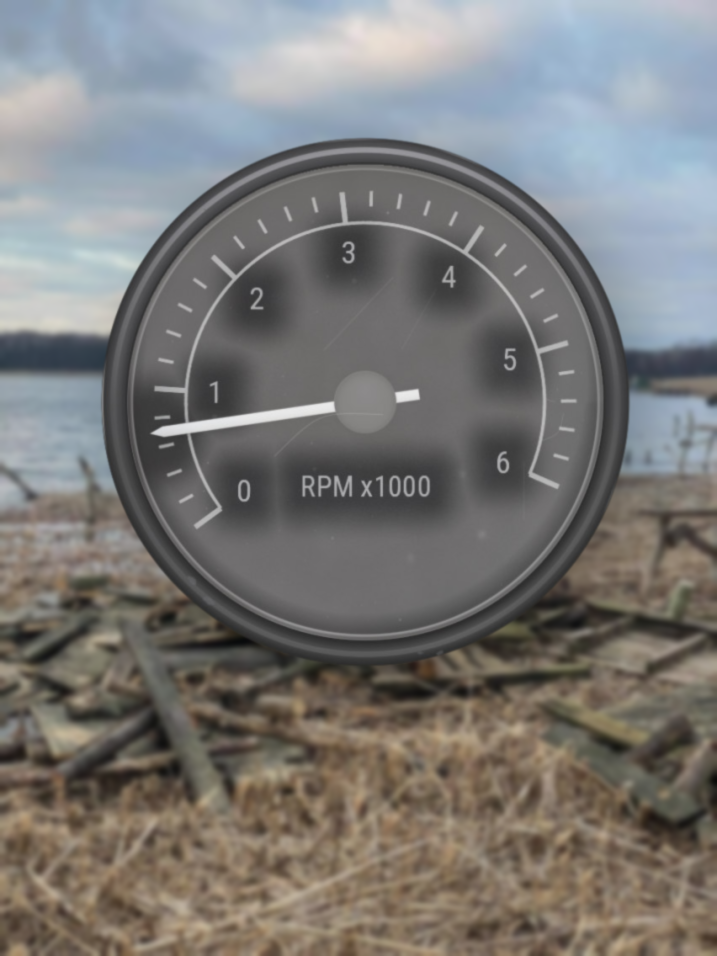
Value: 700; rpm
